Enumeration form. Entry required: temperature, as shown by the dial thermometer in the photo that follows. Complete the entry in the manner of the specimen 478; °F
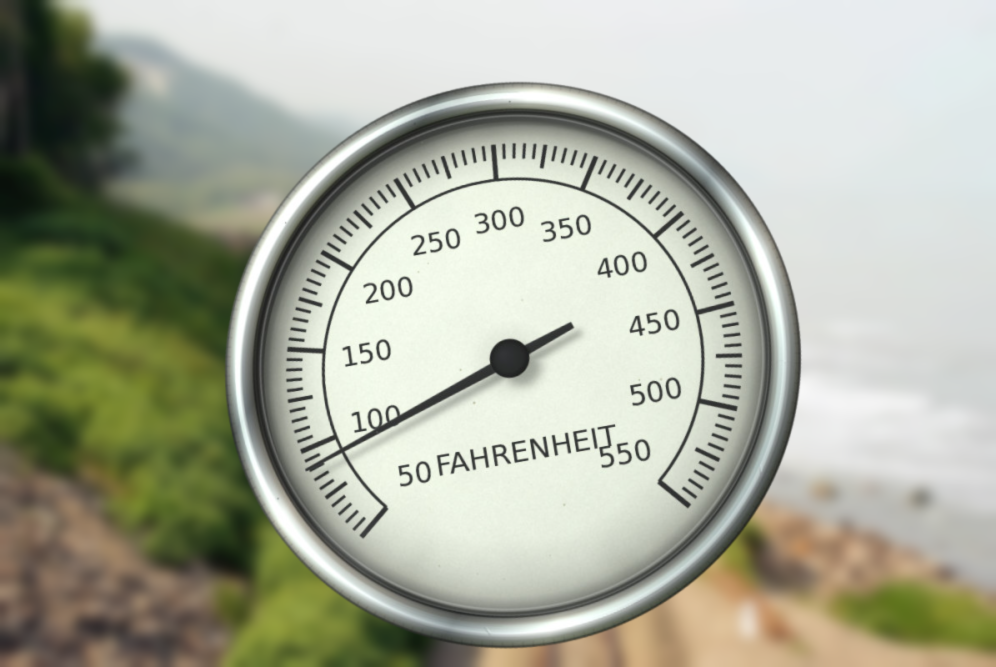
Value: 90; °F
